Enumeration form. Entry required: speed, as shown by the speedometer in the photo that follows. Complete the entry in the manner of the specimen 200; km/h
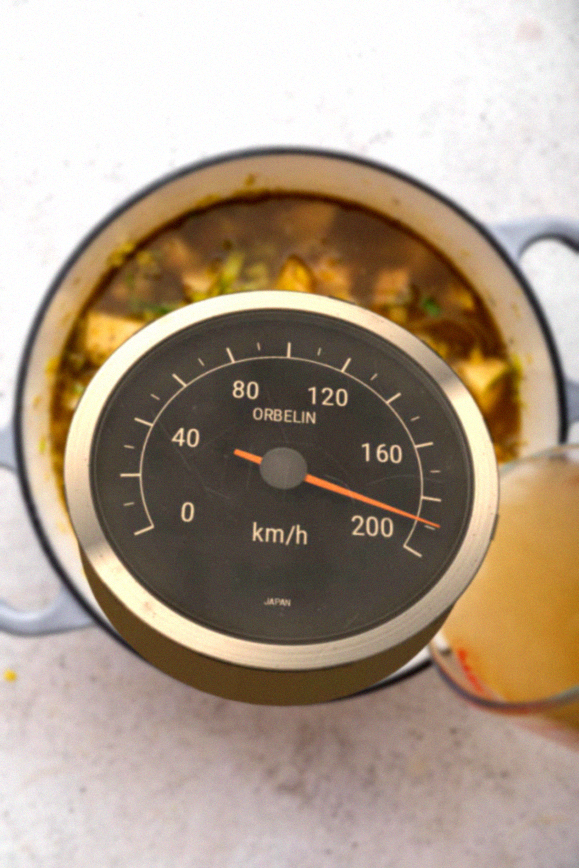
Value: 190; km/h
